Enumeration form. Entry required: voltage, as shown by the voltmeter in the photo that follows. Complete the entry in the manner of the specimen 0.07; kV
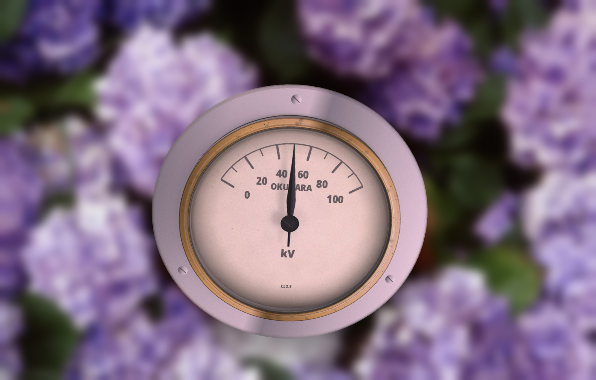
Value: 50; kV
